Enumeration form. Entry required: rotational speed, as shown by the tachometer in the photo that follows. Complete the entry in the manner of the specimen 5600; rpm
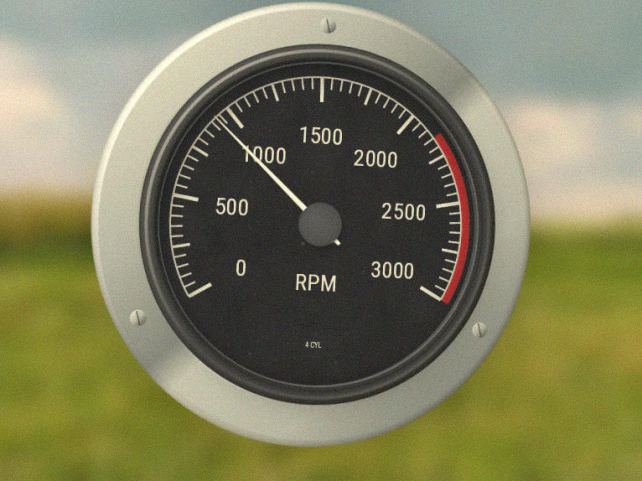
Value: 925; rpm
